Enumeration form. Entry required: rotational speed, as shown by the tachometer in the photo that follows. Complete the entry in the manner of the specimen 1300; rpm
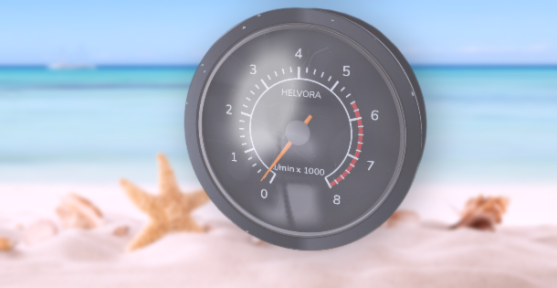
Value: 200; rpm
